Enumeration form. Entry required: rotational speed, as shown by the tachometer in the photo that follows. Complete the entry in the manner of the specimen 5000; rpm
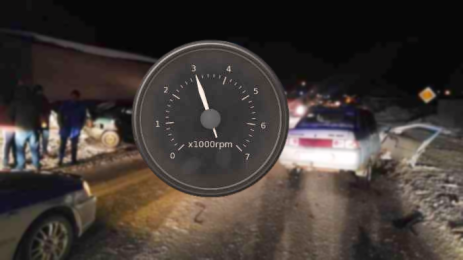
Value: 3000; rpm
